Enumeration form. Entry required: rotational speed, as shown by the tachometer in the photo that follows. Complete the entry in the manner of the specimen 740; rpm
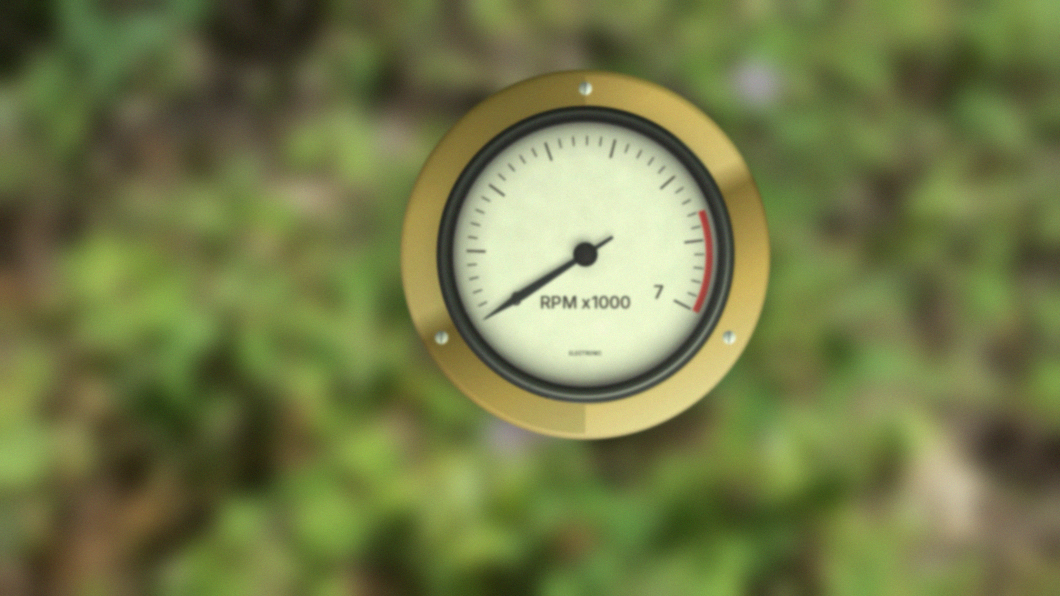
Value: 0; rpm
